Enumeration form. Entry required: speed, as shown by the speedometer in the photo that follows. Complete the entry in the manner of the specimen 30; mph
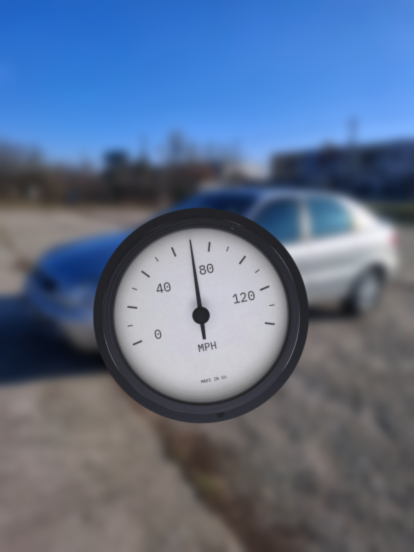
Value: 70; mph
